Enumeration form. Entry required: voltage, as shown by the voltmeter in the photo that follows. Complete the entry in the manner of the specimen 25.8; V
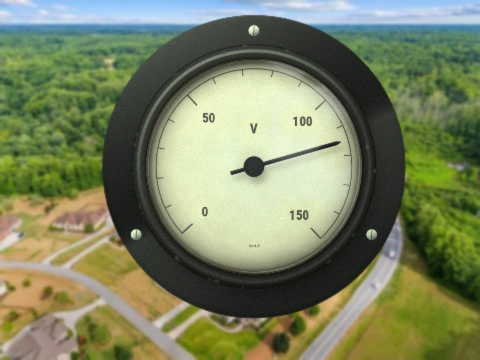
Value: 115; V
